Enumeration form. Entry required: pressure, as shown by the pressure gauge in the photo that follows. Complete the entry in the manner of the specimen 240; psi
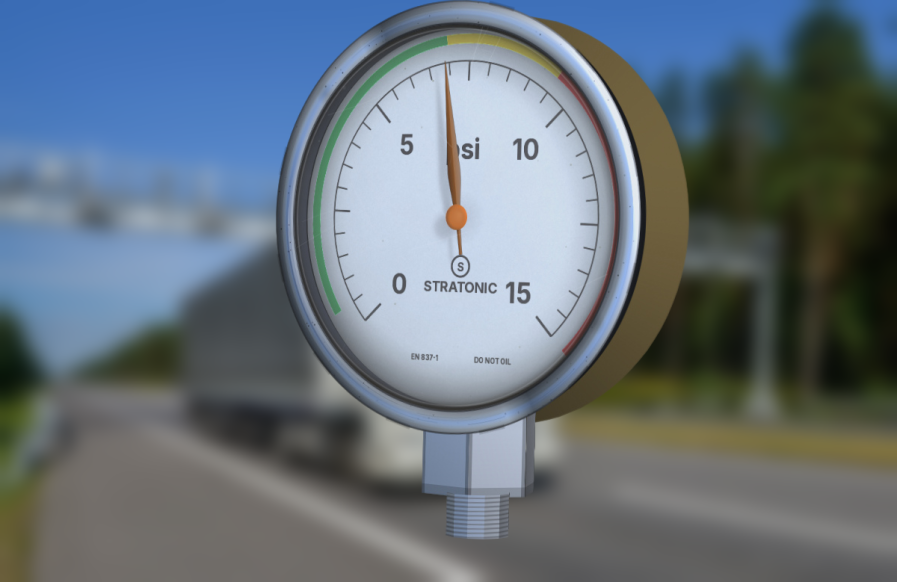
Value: 7; psi
